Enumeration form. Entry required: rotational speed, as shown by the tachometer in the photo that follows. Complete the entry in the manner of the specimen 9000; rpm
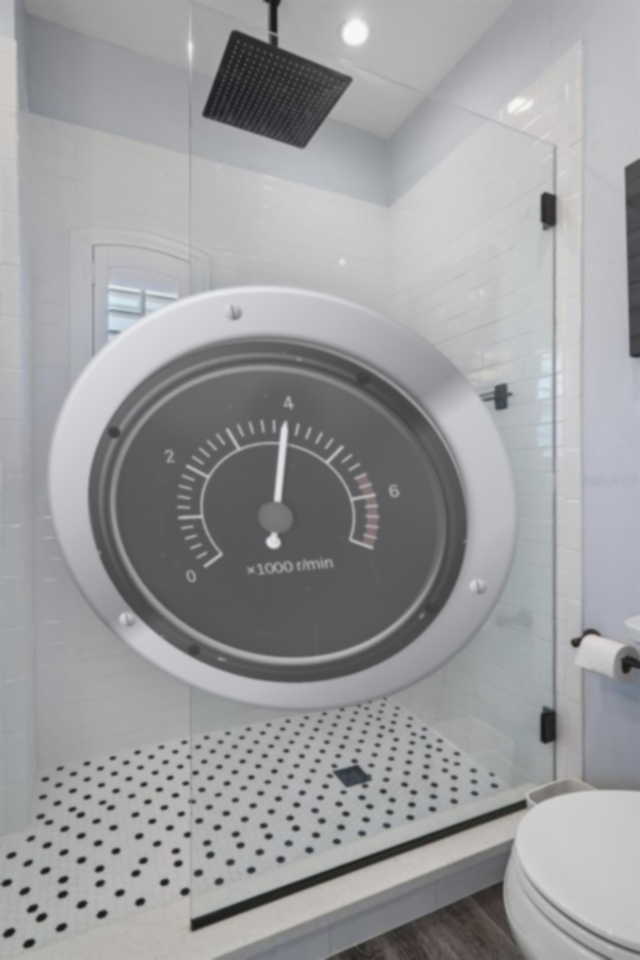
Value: 4000; rpm
